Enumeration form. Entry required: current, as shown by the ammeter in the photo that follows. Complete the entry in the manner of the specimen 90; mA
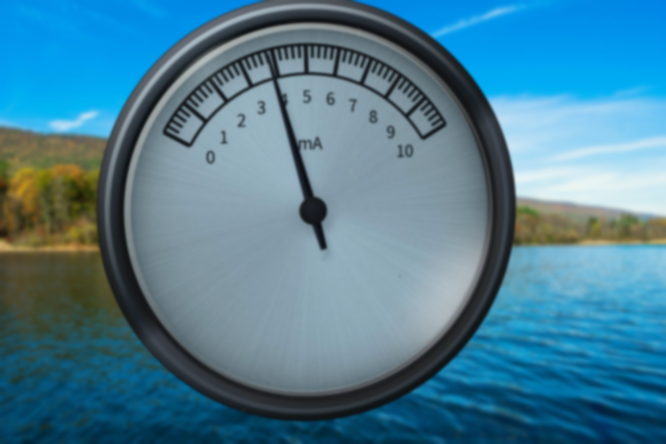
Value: 3.8; mA
